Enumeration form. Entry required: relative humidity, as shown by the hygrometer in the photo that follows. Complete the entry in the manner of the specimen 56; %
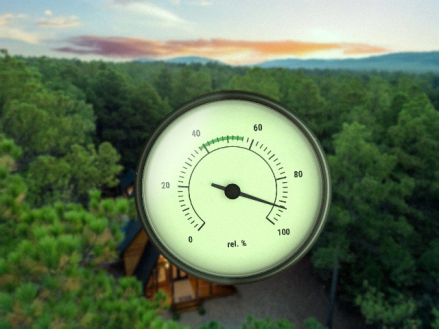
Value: 92; %
